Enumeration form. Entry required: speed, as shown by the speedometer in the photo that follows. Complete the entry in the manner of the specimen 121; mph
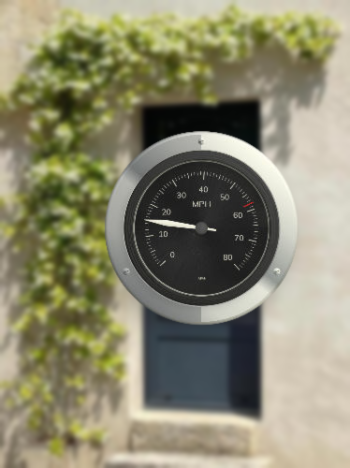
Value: 15; mph
